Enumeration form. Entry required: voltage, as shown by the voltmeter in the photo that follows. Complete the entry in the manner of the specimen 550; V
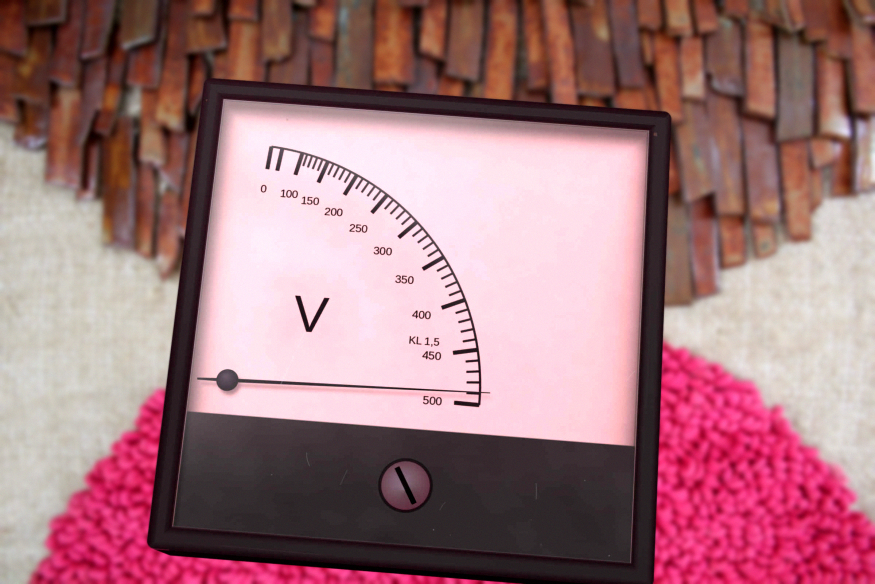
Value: 490; V
